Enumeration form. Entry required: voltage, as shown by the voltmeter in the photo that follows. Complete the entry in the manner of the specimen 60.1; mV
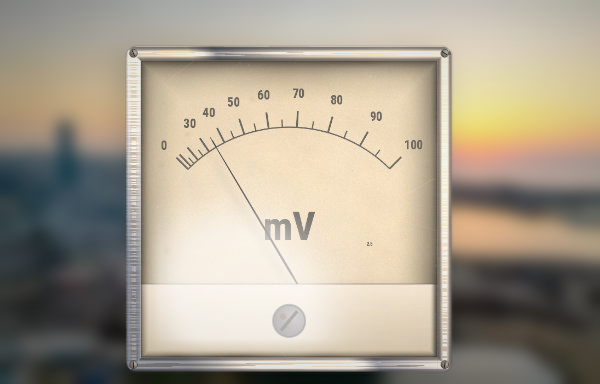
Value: 35; mV
